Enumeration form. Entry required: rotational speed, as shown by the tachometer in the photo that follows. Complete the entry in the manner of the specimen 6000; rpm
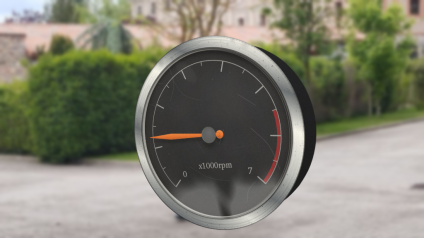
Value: 1250; rpm
